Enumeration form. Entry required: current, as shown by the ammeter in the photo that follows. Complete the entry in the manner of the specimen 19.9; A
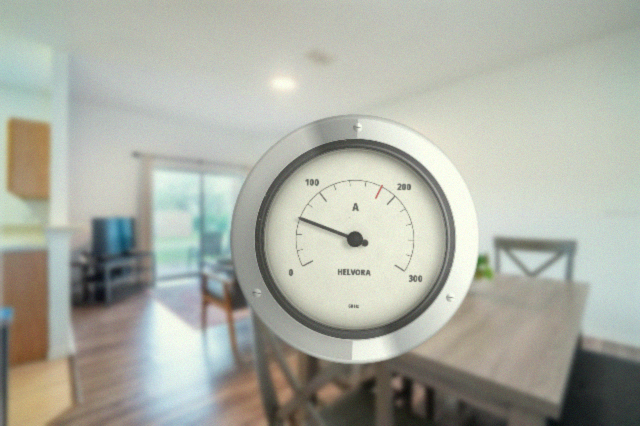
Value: 60; A
